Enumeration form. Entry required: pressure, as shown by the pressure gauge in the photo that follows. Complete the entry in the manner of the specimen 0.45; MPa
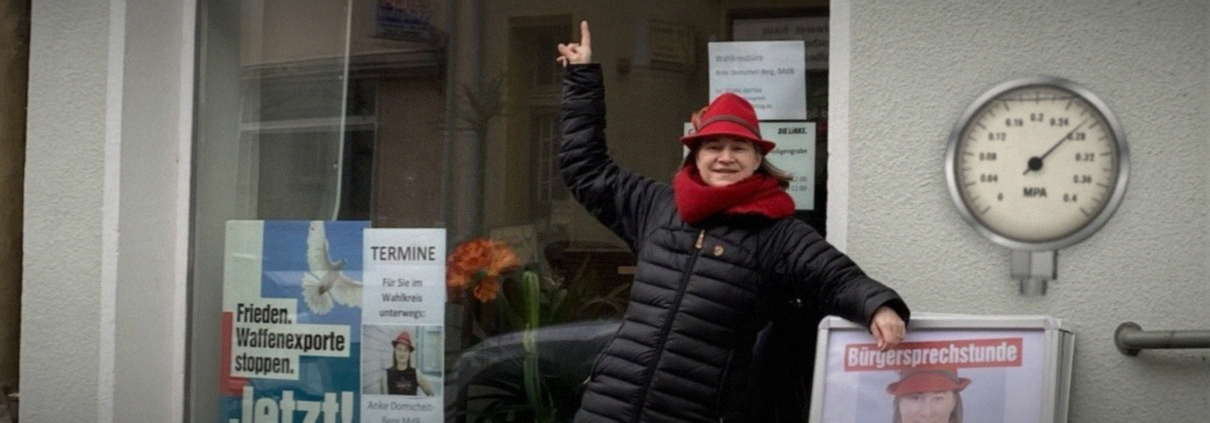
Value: 0.27; MPa
